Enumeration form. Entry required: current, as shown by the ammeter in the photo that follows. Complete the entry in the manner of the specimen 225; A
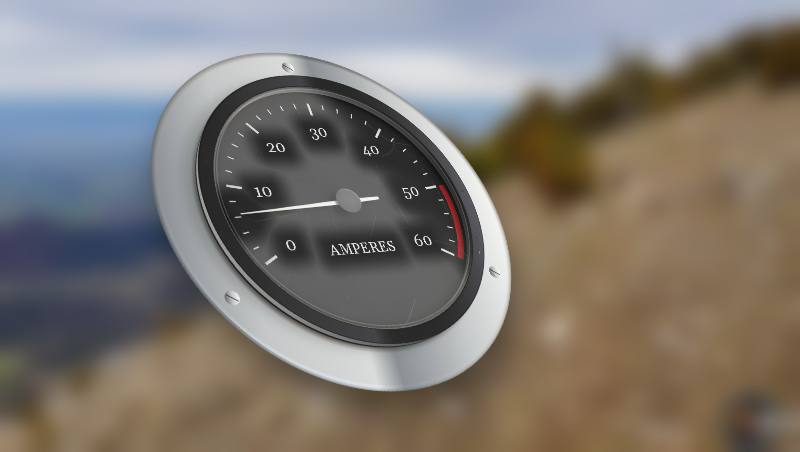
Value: 6; A
